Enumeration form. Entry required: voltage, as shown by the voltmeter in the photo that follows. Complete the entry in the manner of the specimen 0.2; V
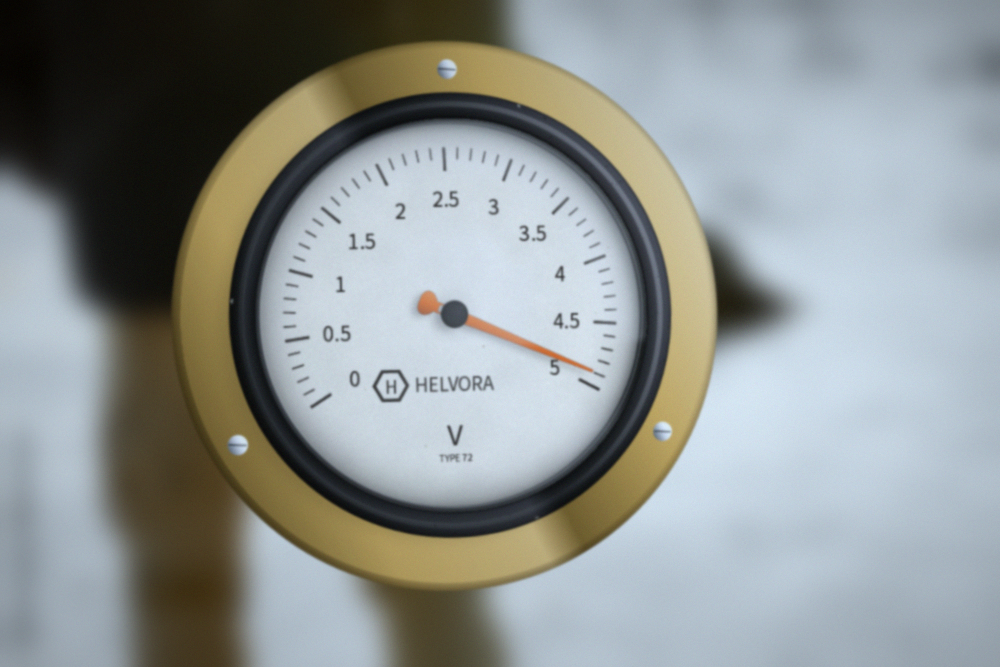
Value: 4.9; V
